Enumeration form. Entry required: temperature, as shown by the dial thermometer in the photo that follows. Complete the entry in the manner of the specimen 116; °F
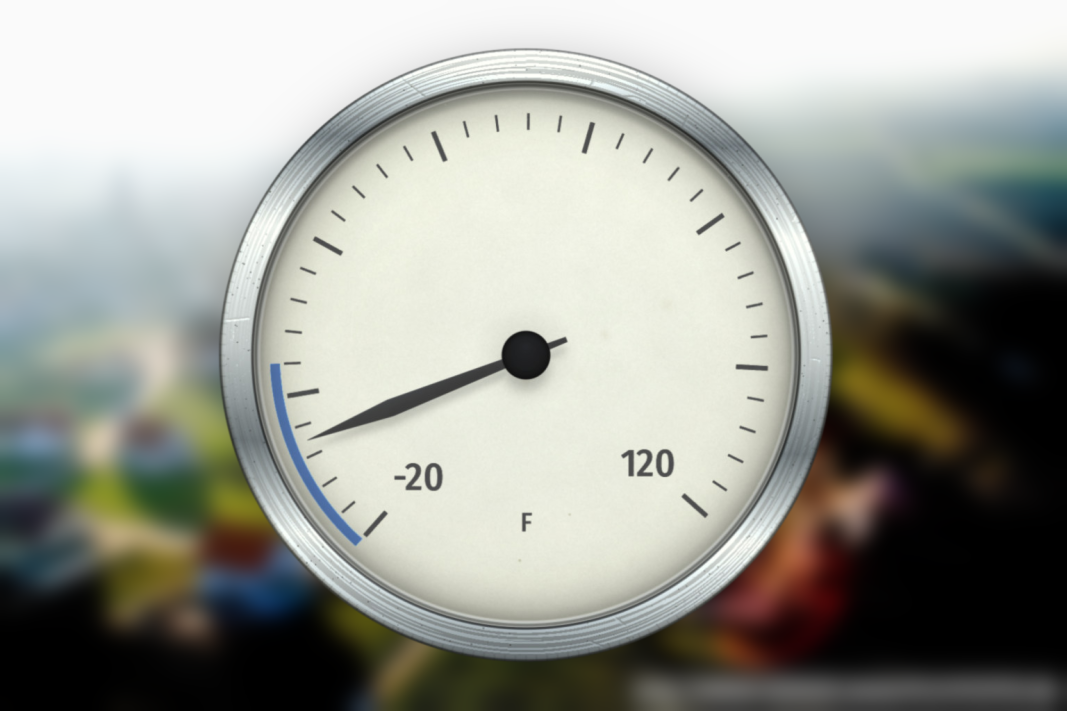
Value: -6; °F
